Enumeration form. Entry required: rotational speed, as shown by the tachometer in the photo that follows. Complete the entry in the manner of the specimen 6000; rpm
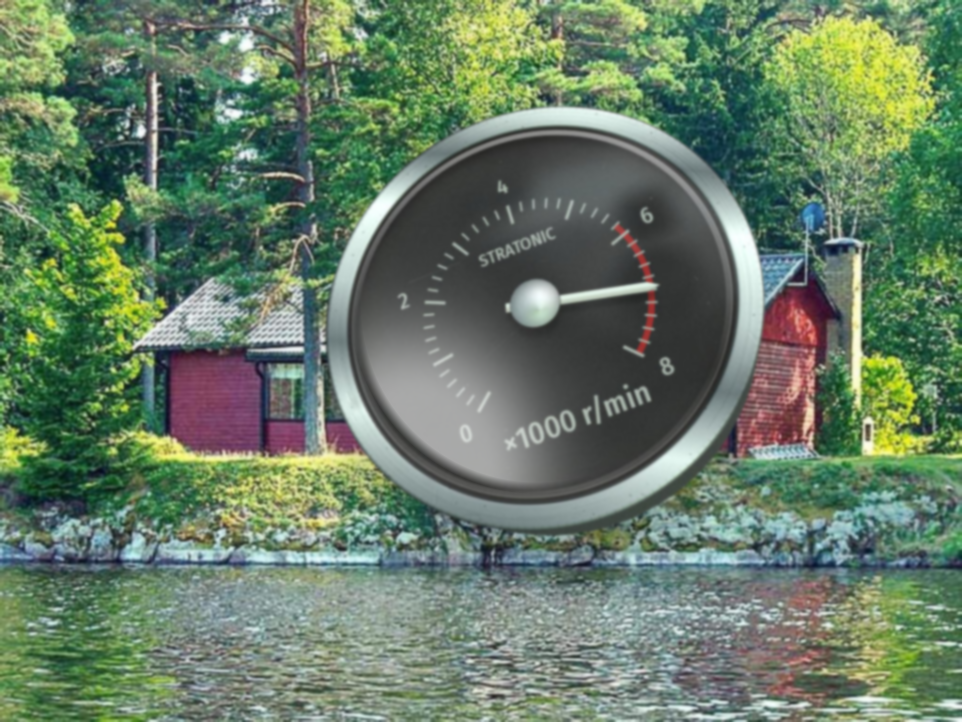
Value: 7000; rpm
